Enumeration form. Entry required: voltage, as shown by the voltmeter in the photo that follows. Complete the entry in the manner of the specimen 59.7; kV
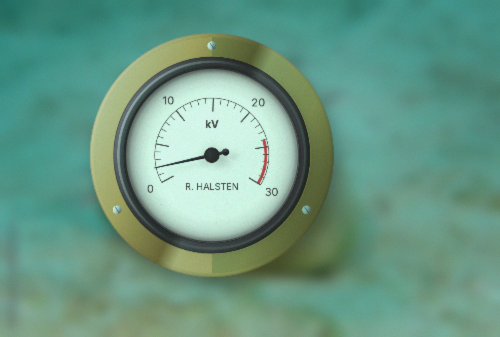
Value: 2; kV
